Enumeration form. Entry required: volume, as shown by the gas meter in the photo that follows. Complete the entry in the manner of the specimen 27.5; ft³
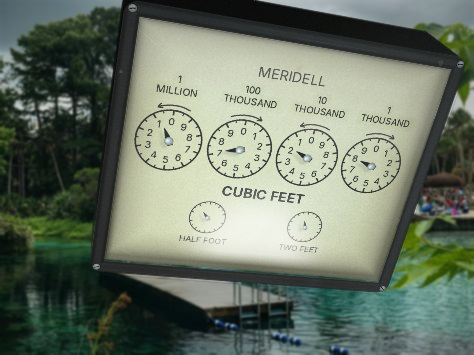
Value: 71800; ft³
